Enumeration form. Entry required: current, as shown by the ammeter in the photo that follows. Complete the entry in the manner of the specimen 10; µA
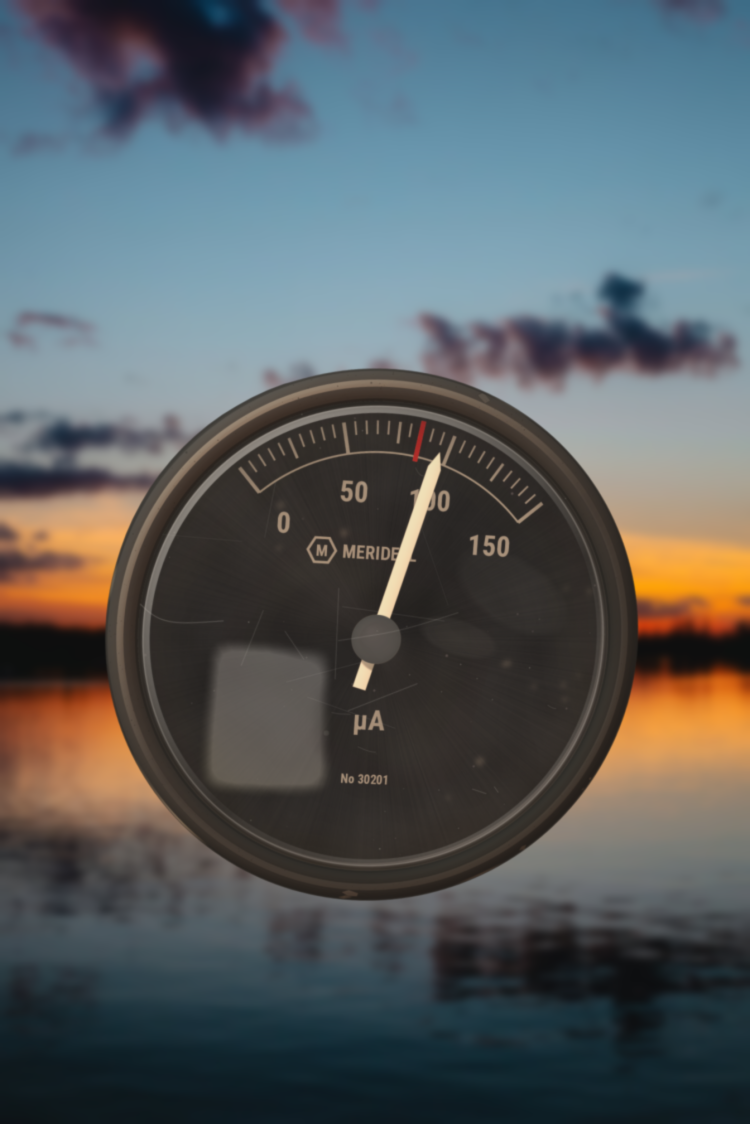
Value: 95; µA
